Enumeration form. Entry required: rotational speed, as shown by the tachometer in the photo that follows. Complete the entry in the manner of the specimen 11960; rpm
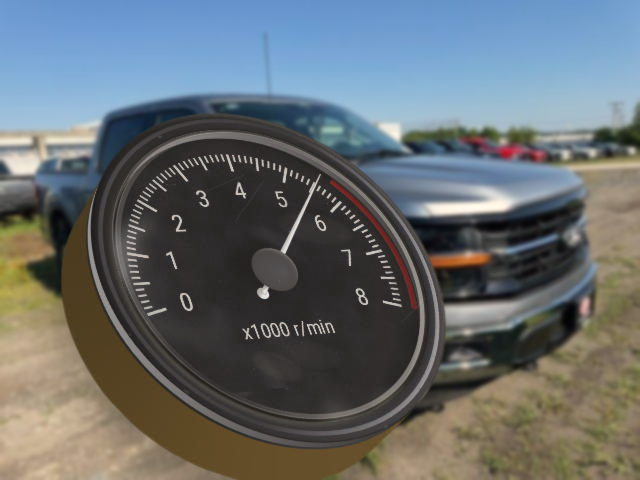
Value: 5500; rpm
